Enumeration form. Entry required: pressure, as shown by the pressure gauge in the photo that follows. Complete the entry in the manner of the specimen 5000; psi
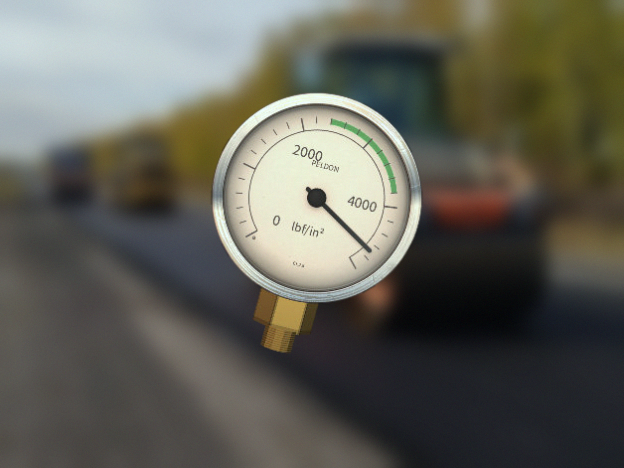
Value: 4700; psi
